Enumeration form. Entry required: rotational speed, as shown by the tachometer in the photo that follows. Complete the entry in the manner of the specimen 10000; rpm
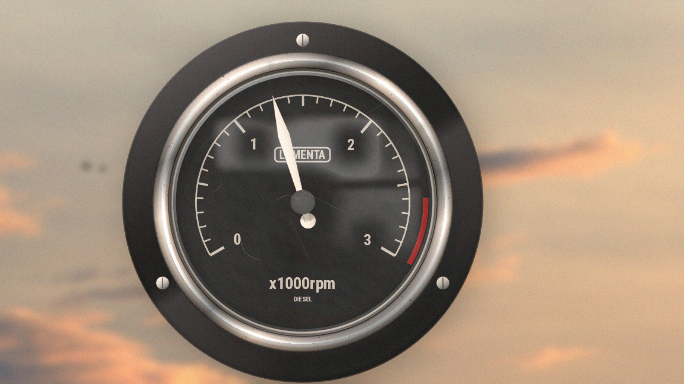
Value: 1300; rpm
